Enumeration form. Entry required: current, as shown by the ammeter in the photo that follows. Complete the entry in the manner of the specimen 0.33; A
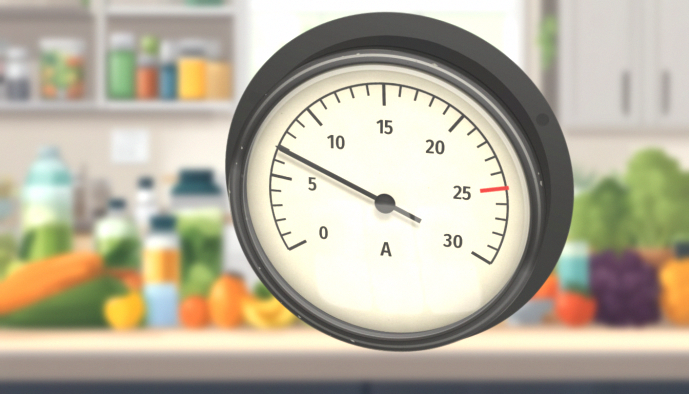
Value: 7; A
